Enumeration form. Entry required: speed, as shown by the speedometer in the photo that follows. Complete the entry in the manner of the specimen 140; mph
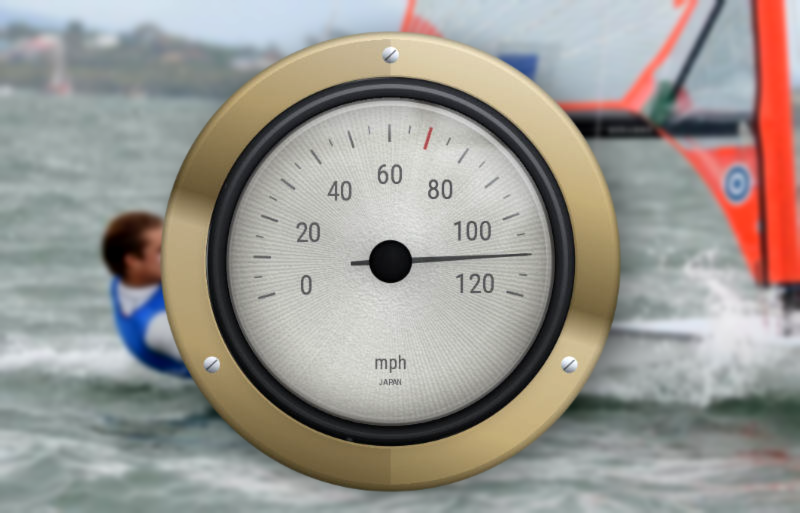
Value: 110; mph
